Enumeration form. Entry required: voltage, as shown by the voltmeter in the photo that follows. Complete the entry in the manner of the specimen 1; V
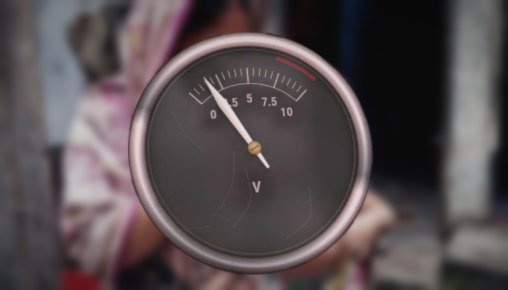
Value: 1.5; V
